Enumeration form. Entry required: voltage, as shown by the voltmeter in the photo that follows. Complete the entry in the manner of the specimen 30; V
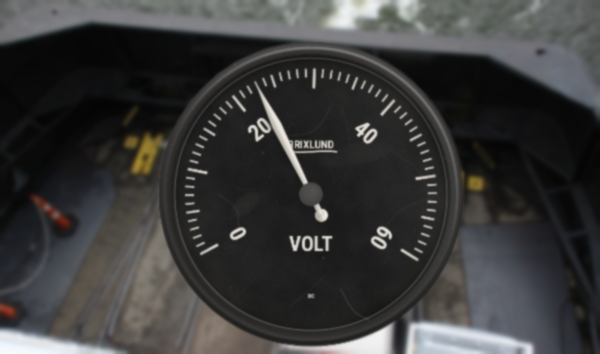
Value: 23; V
